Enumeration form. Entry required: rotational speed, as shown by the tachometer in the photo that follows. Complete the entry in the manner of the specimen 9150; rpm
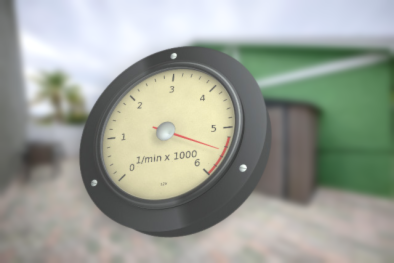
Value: 5500; rpm
